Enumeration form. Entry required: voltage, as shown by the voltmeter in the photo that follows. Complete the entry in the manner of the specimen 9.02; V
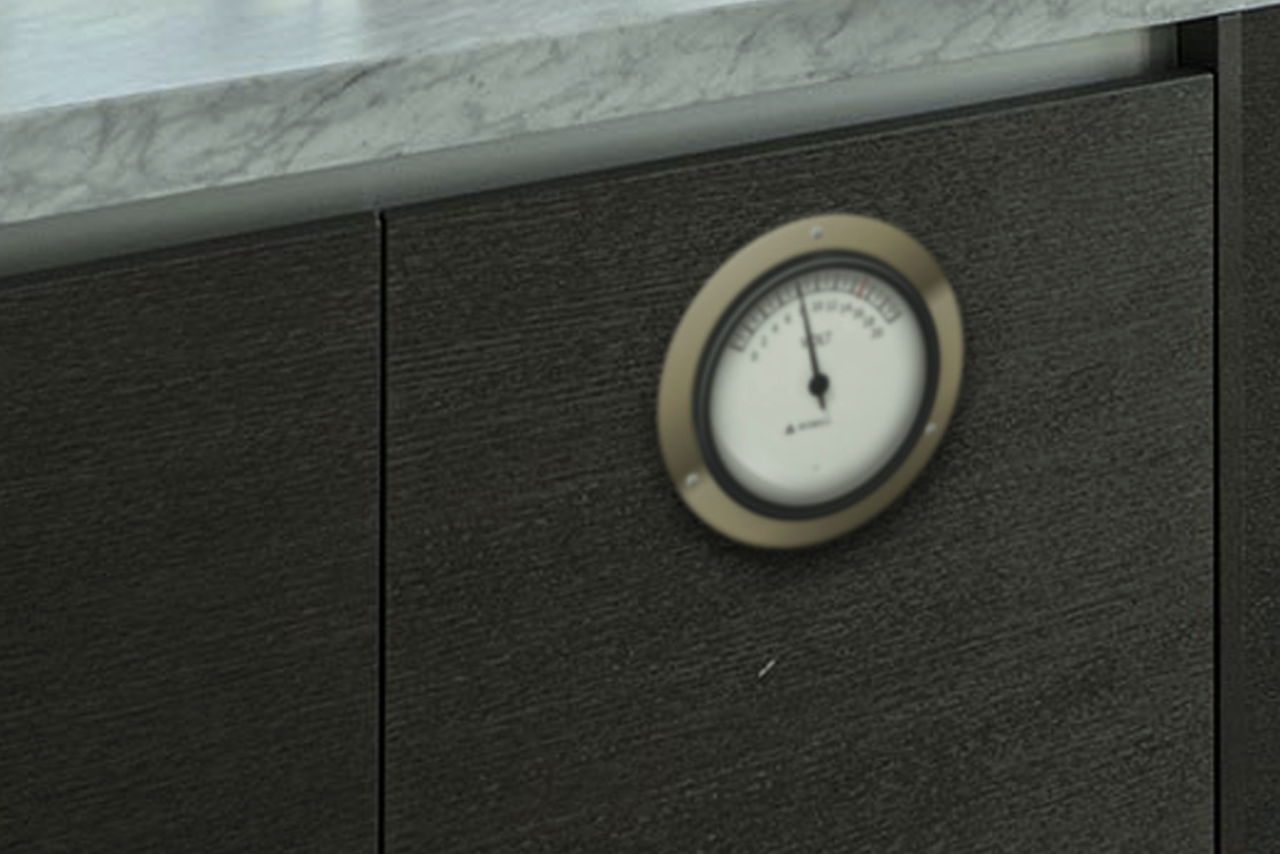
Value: 8; V
